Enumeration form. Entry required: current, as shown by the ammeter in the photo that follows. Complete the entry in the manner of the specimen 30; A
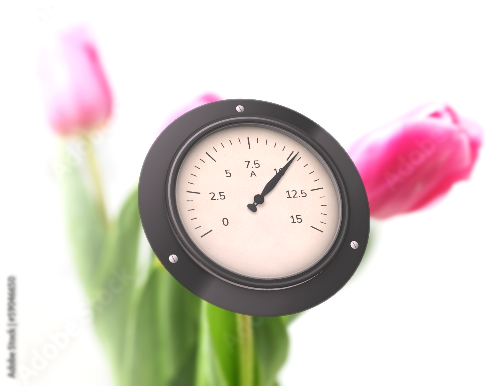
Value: 10.25; A
